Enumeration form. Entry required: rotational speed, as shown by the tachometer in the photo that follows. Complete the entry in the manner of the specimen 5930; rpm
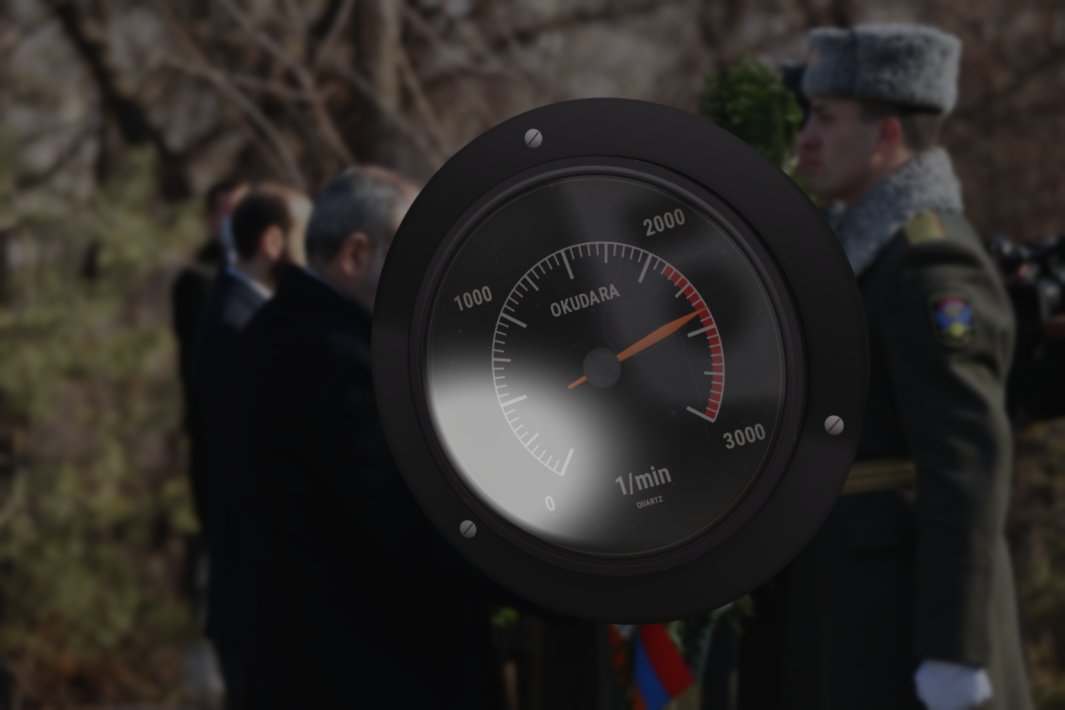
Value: 2400; rpm
